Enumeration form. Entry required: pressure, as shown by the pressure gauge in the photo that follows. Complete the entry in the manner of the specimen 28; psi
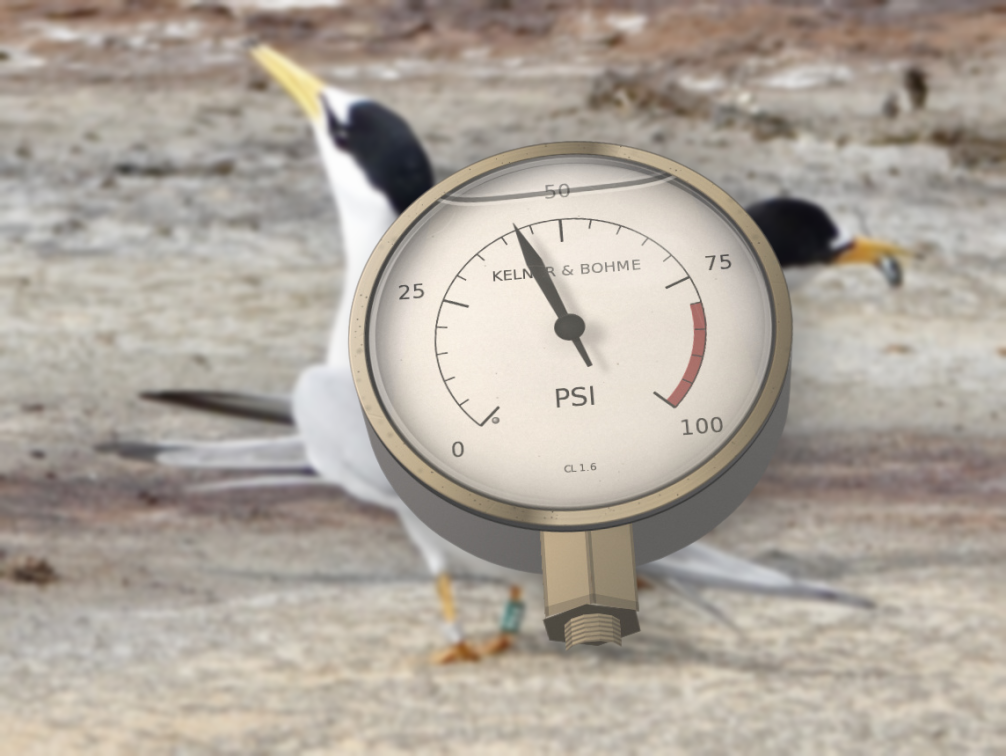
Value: 42.5; psi
